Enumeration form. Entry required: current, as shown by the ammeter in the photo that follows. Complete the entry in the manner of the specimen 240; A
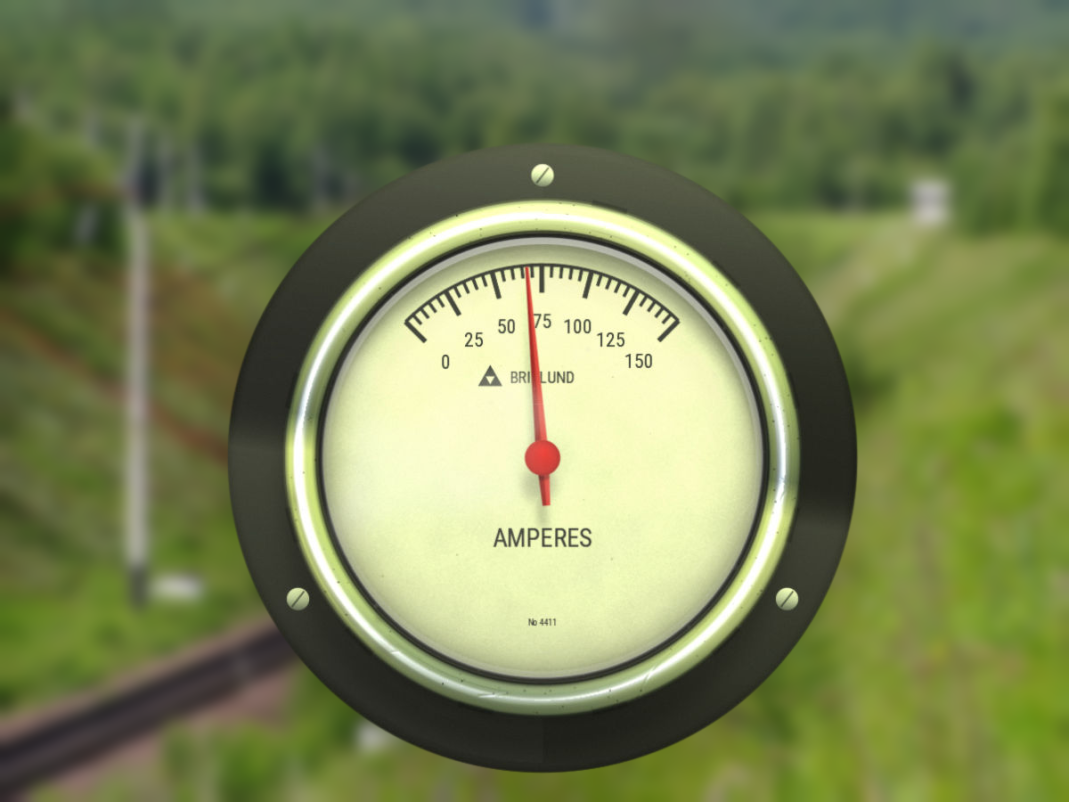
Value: 67.5; A
